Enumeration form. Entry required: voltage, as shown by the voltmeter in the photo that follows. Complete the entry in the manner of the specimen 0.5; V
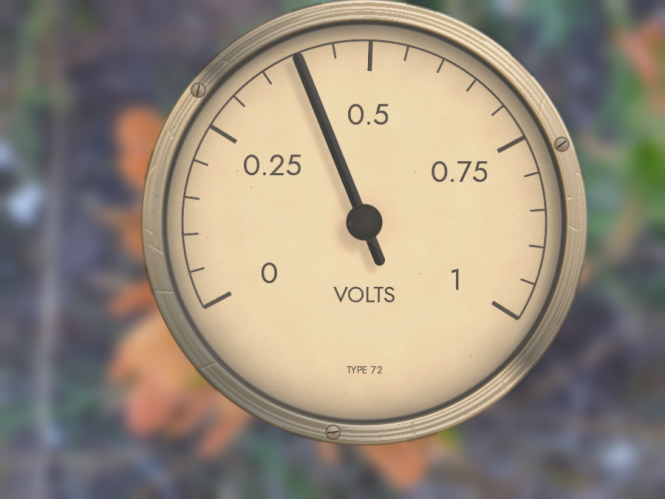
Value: 0.4; V
